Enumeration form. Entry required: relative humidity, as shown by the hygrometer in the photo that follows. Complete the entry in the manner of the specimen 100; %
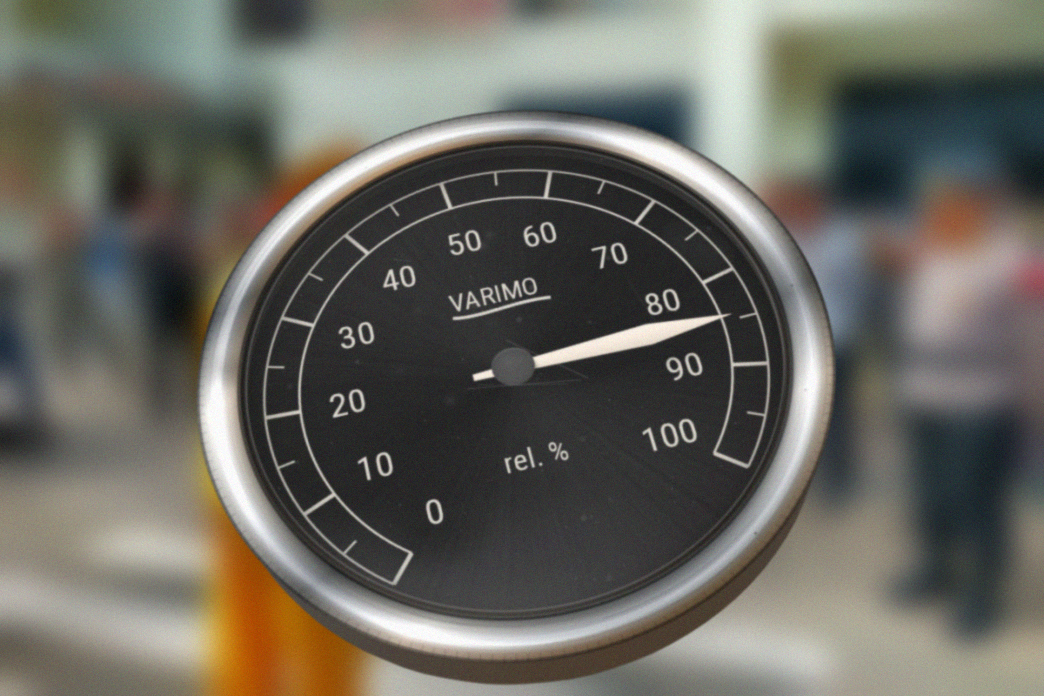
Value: 85; %
